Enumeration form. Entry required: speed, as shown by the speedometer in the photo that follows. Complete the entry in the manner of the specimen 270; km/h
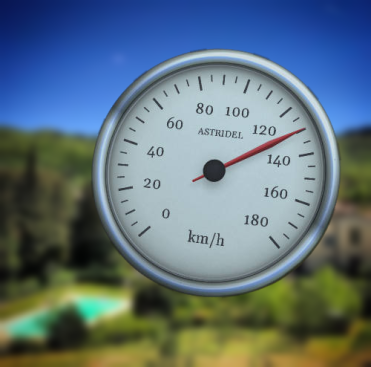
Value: 130; km/h
